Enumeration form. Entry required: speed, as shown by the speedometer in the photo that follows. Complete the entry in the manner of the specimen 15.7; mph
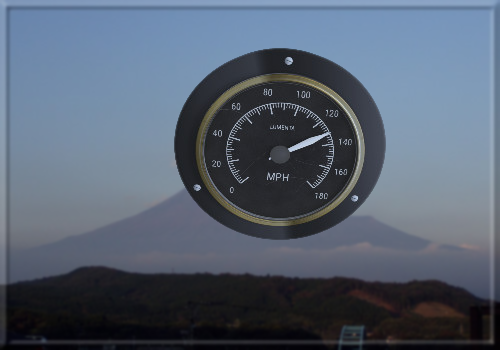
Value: 130; mph
